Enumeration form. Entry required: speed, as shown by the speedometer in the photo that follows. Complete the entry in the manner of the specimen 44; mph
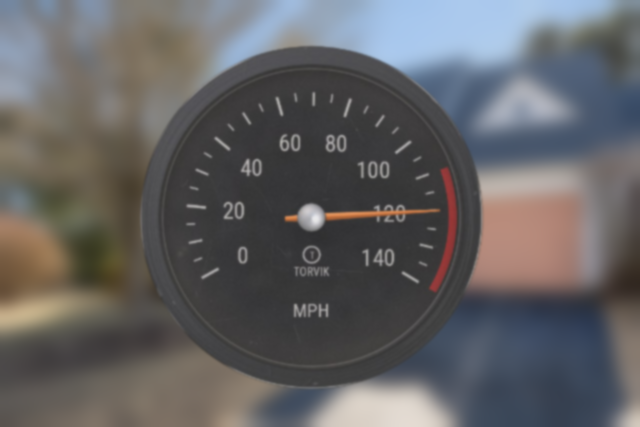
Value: 120; mph
